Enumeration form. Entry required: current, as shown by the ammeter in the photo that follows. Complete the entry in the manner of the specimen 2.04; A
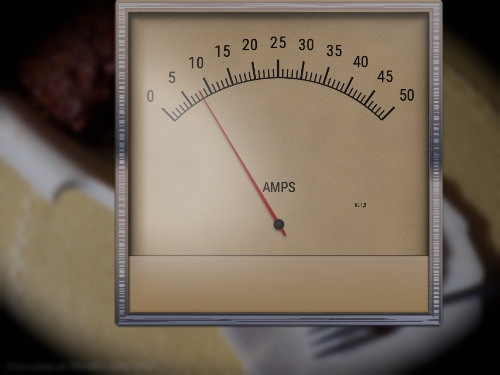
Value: 8; A
